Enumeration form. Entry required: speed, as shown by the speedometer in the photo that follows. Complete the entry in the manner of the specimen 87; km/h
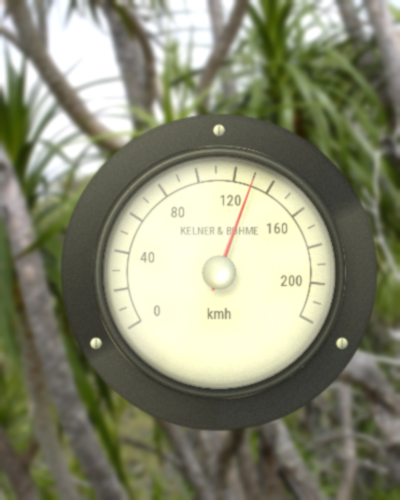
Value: 130; km/h
